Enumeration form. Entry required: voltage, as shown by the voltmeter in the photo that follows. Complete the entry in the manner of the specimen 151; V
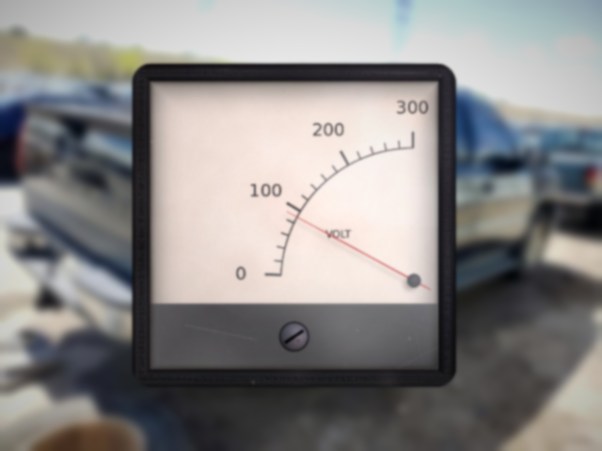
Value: 90; V
